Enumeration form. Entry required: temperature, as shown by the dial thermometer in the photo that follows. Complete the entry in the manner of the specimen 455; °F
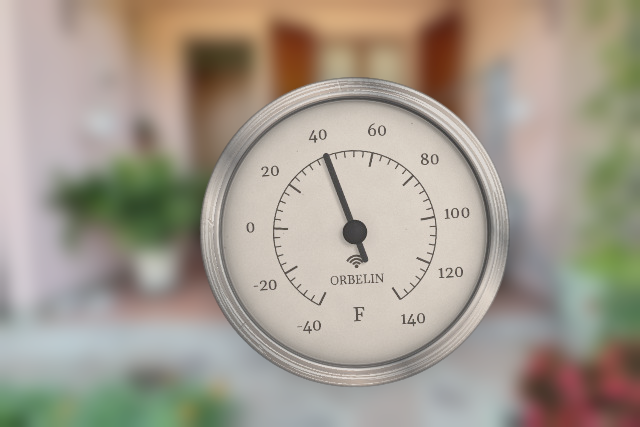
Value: 40; °F
